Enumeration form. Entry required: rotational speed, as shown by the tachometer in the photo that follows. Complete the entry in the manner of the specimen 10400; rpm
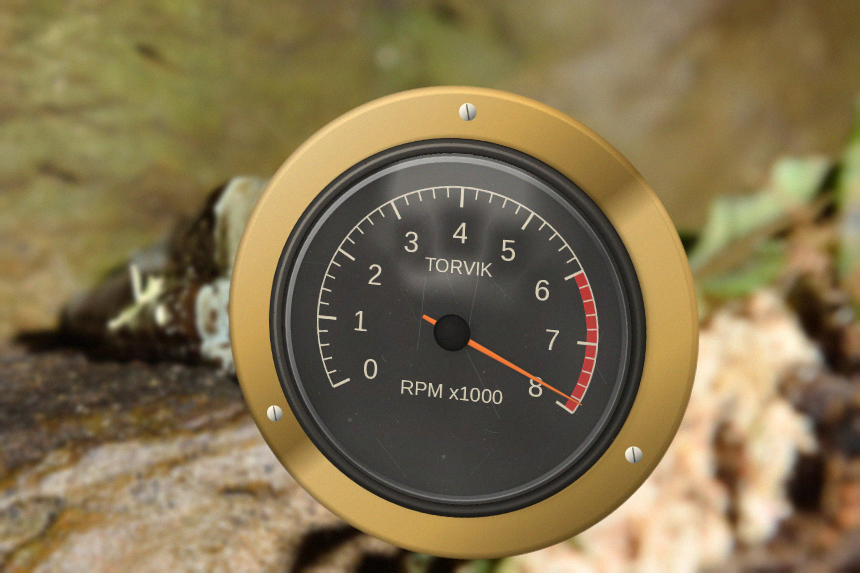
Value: 7800; rpm
